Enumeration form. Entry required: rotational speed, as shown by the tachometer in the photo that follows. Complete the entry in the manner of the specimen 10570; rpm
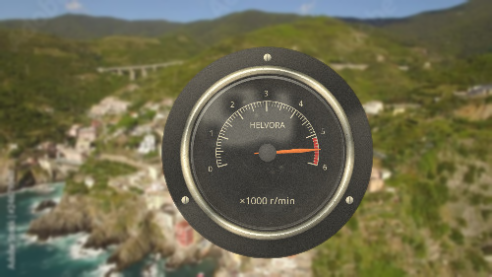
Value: 5500; rpm
